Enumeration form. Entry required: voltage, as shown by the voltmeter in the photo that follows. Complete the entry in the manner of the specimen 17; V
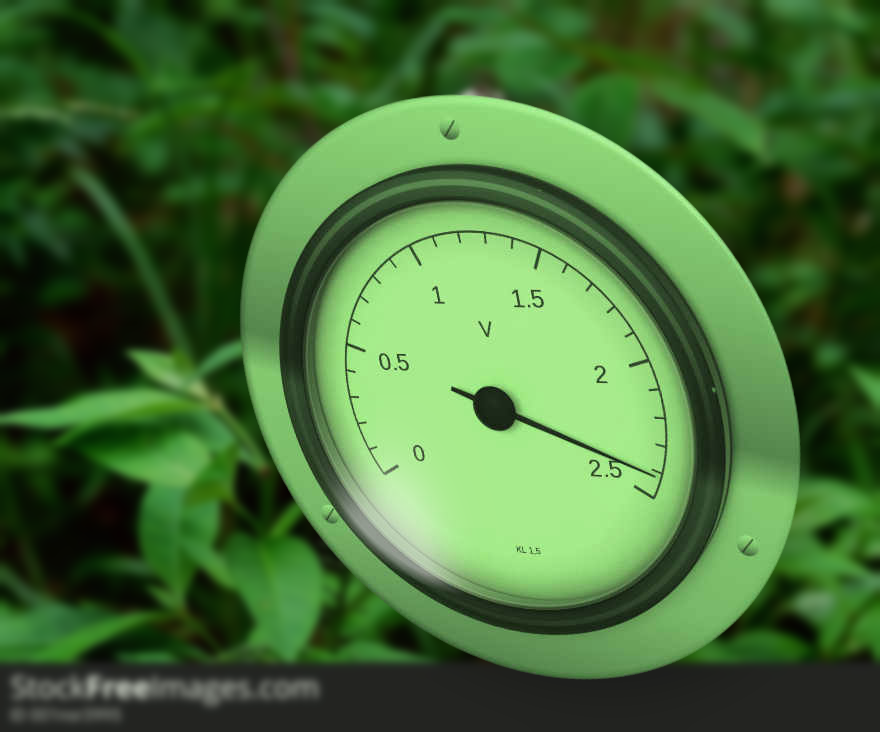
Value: 2.4; V
